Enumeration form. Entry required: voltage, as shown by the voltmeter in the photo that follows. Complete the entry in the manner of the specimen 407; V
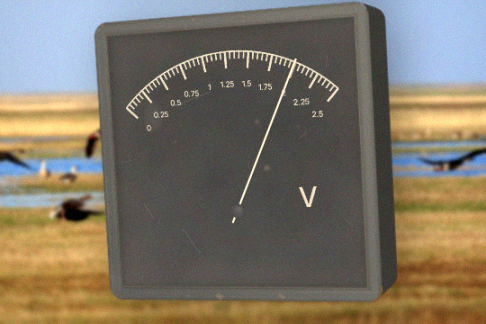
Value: 2; V
